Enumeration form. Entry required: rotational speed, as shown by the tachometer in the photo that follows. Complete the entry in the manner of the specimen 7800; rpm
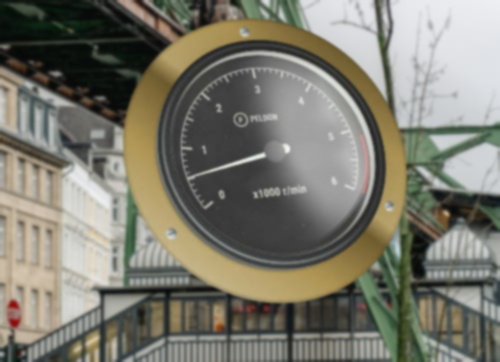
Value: 500; rpm
